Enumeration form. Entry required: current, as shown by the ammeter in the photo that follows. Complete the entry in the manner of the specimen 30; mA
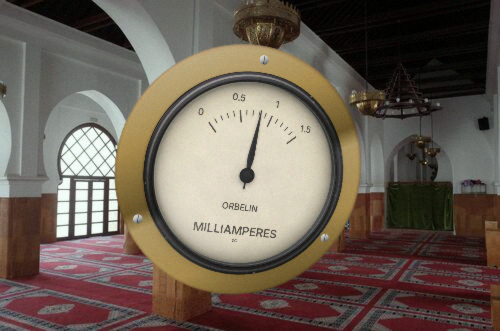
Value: 0.8; mA
